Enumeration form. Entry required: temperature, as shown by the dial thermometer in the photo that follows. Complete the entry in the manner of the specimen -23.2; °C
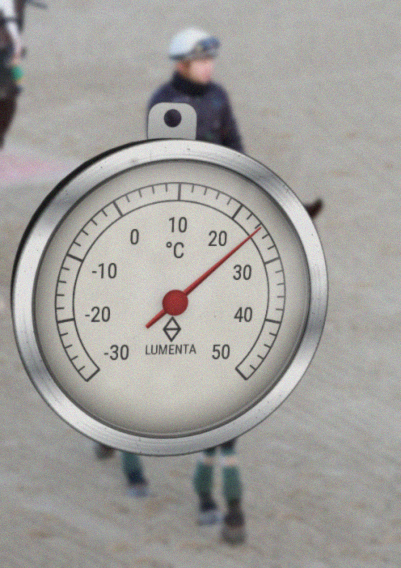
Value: 24; °C
